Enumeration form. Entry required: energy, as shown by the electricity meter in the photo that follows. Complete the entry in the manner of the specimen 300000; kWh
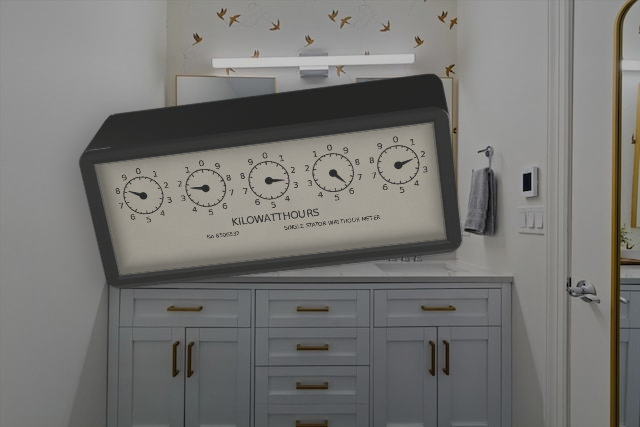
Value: 82262; kWh
